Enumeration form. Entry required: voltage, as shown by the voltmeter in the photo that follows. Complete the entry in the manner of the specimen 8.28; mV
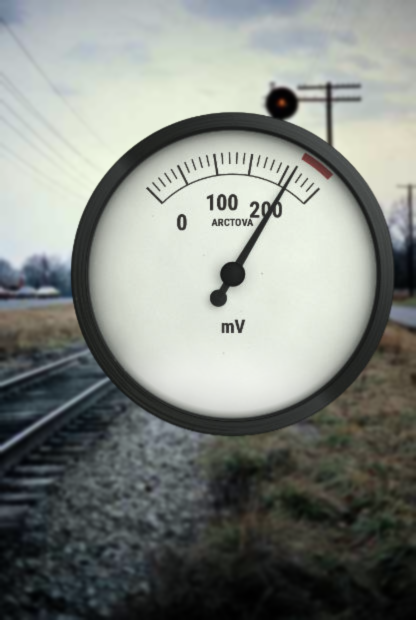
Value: 210; mV
